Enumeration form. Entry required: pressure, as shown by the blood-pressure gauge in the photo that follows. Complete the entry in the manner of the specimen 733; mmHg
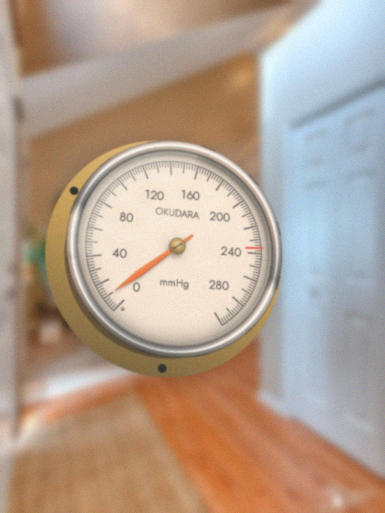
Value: 10; mmHg
